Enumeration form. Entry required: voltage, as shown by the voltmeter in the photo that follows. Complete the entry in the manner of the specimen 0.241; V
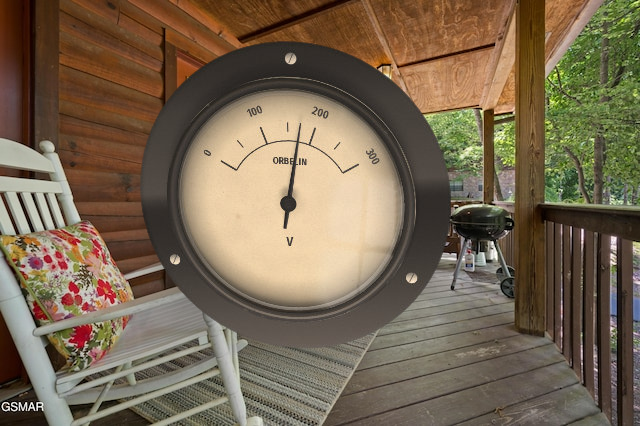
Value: 175; V
